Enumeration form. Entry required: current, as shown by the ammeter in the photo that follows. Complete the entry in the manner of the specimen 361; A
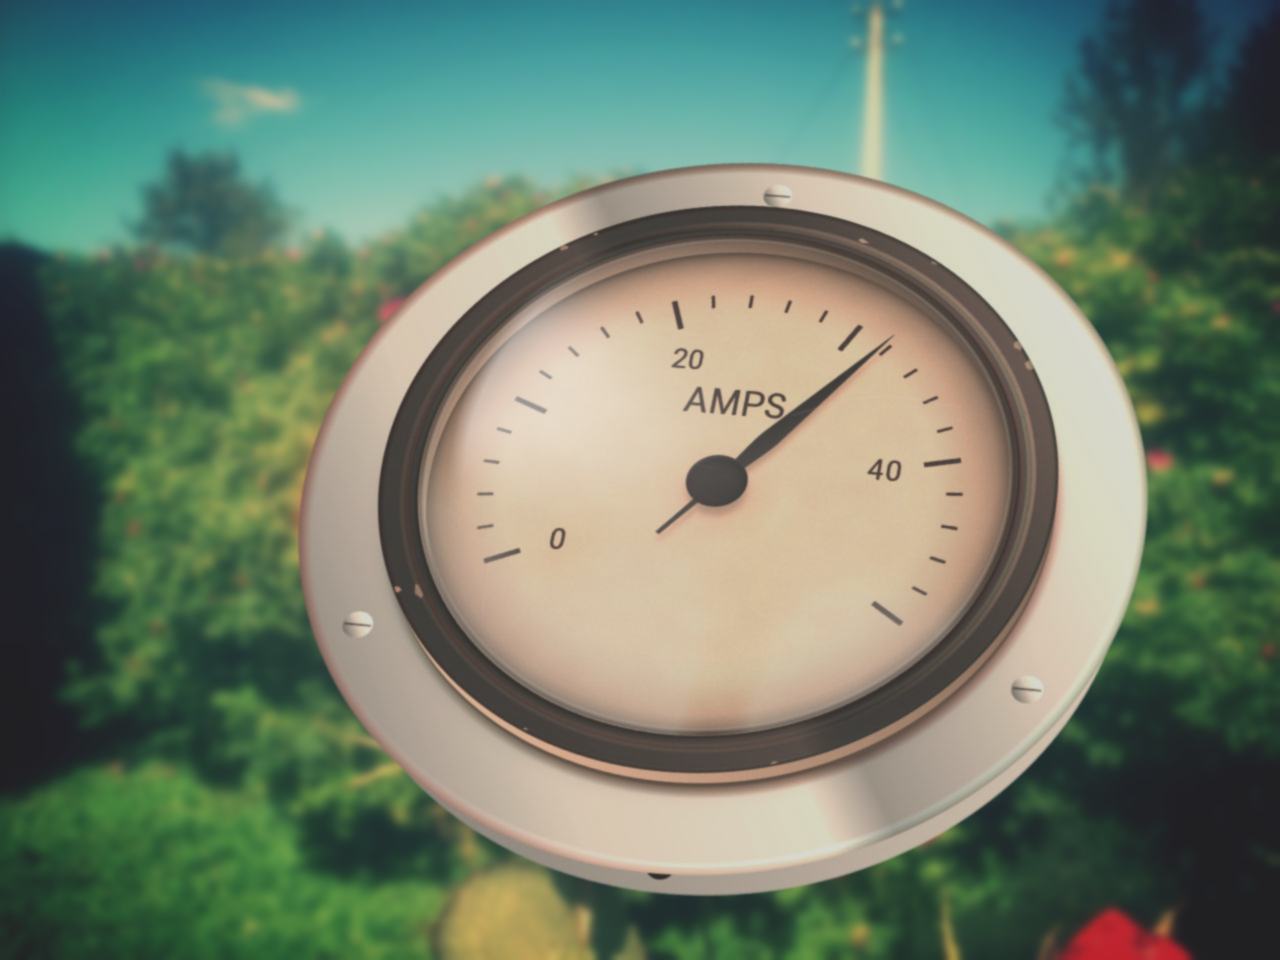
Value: 32; A
